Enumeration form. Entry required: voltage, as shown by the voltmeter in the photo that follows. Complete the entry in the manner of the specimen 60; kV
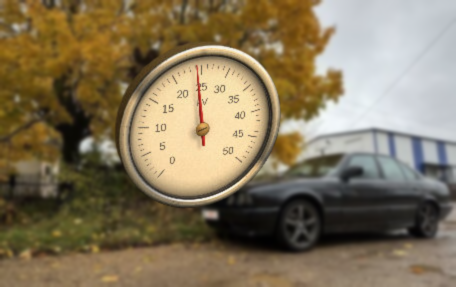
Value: 24; kV
